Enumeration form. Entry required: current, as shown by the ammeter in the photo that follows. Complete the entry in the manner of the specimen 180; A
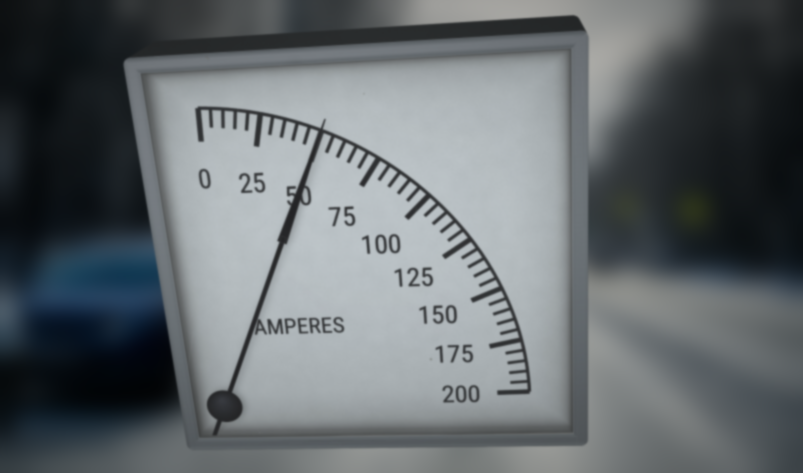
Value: 50; A
